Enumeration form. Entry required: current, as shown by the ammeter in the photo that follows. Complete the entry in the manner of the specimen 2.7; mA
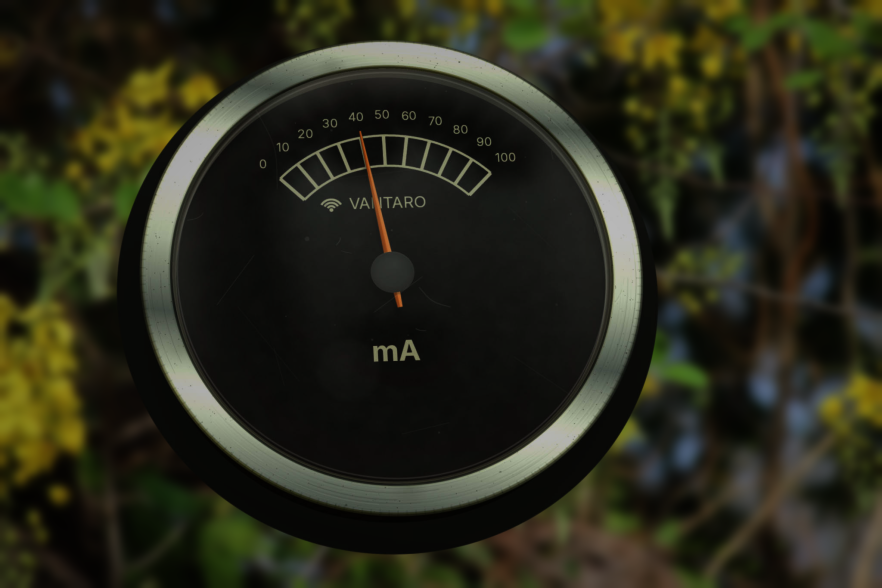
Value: 40; mA
